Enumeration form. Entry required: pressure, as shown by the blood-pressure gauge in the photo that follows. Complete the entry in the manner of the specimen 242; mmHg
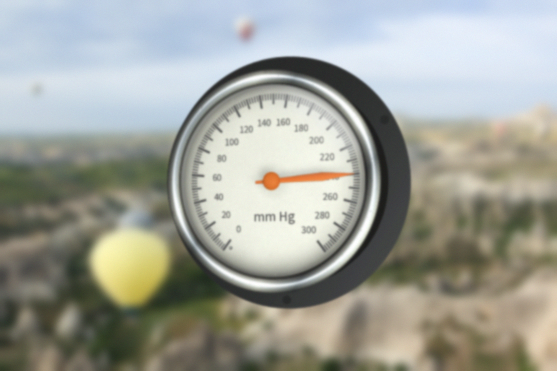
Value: 240; mmHg
